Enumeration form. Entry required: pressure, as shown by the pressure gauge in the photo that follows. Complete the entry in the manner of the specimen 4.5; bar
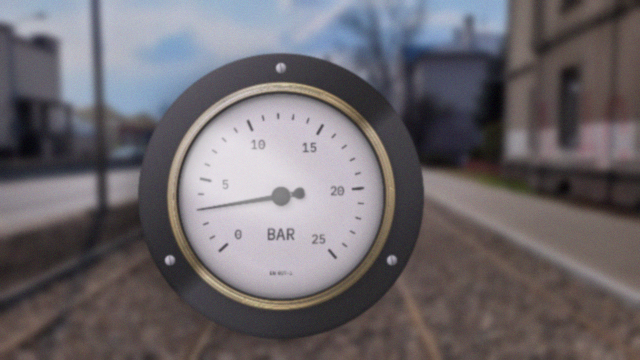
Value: 3; bar
